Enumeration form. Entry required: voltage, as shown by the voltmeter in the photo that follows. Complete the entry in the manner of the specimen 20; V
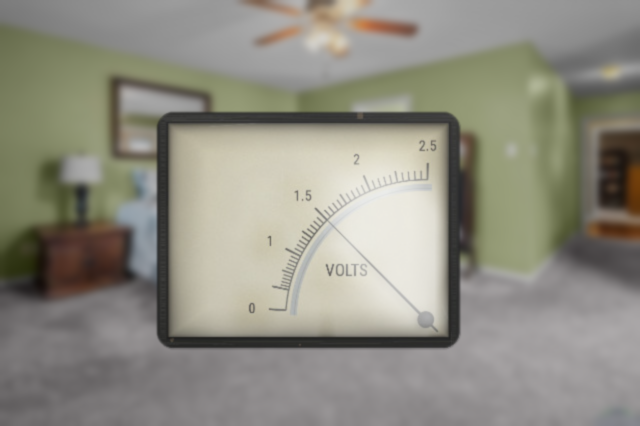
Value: 1.5; V
